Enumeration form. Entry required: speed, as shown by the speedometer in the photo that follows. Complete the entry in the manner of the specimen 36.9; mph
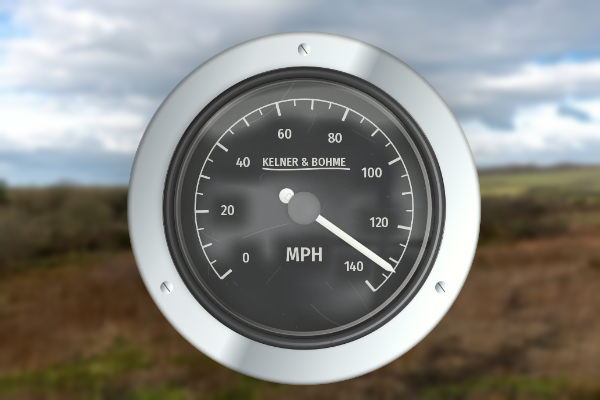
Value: 132.5; mph
